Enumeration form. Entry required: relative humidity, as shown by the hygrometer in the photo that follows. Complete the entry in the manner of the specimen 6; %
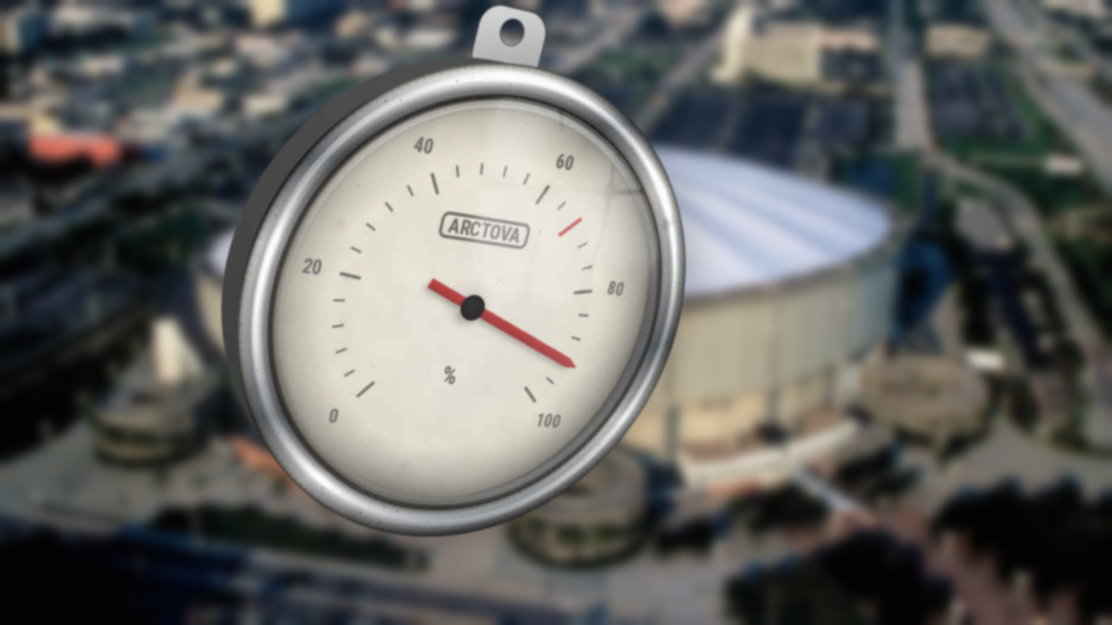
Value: 92; %
